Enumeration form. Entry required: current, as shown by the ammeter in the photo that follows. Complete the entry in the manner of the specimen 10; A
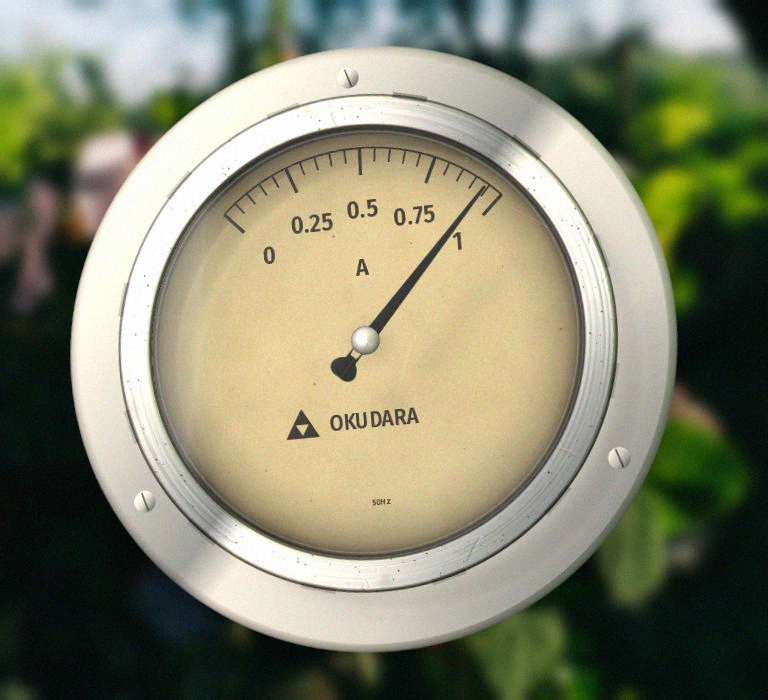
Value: 0.95; A
